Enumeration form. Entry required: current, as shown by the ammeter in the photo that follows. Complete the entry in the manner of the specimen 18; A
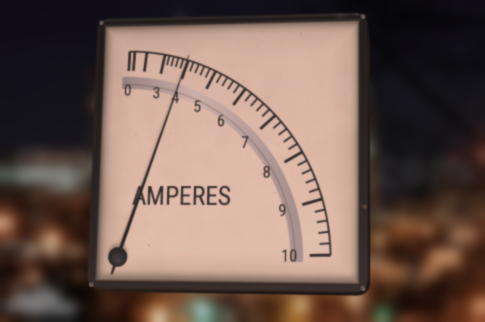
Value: 4; A
